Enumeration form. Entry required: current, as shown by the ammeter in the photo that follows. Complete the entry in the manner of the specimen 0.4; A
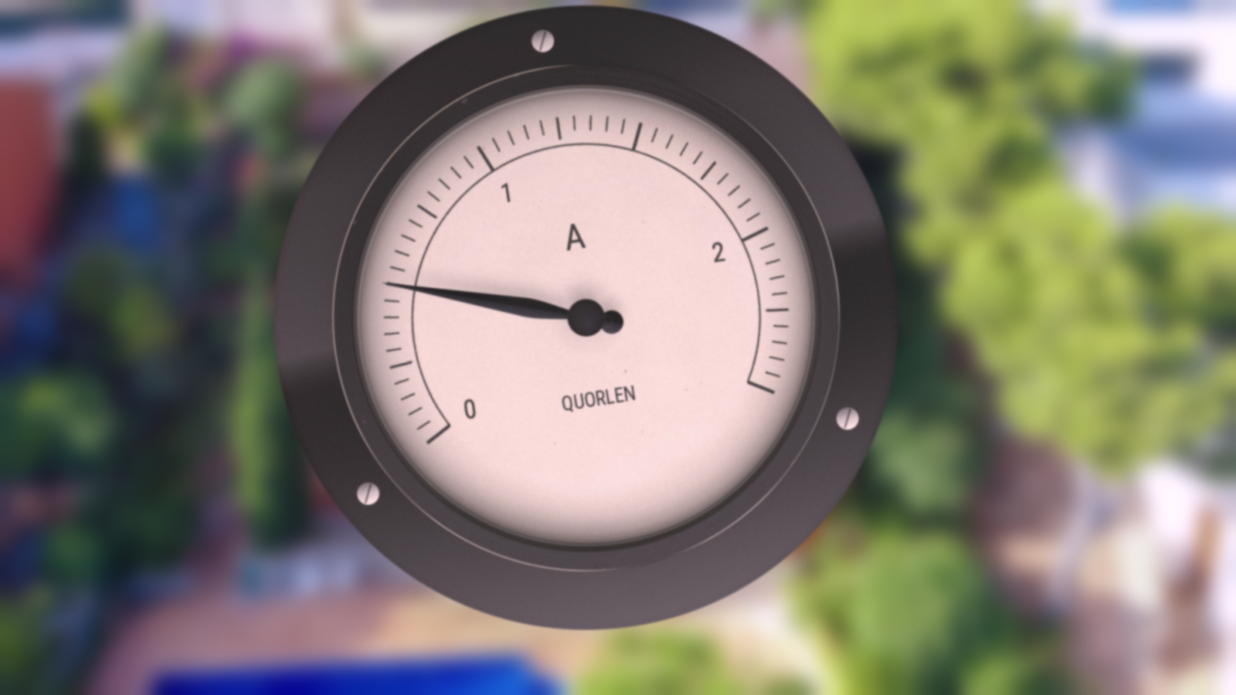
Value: 0.5; A
